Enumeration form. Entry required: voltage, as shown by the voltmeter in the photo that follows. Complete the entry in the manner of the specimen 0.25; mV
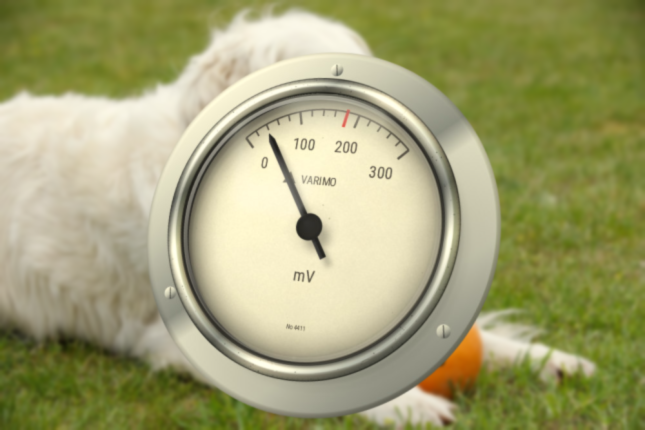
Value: 40; mV
